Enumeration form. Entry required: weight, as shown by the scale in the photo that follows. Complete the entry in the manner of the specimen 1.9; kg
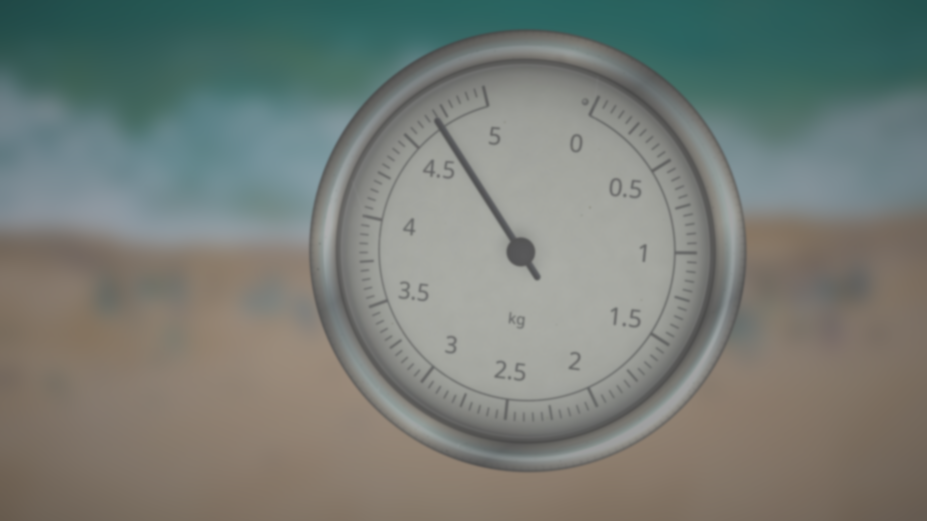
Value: 4.7; kg
